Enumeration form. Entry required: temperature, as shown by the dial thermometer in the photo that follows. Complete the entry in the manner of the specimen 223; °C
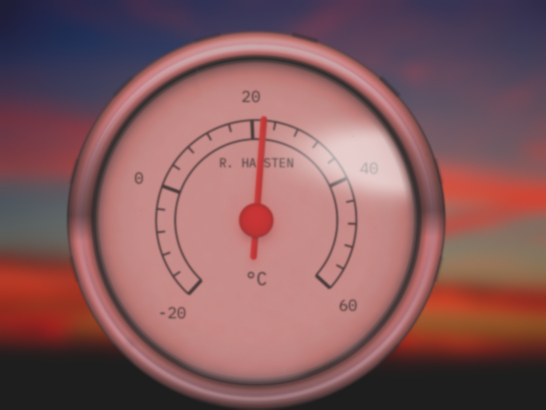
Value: 22; °C
